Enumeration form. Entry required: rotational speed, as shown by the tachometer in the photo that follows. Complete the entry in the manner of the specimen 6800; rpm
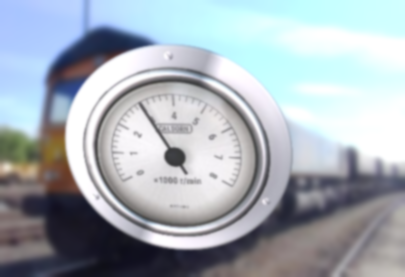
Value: 3000; rpm
